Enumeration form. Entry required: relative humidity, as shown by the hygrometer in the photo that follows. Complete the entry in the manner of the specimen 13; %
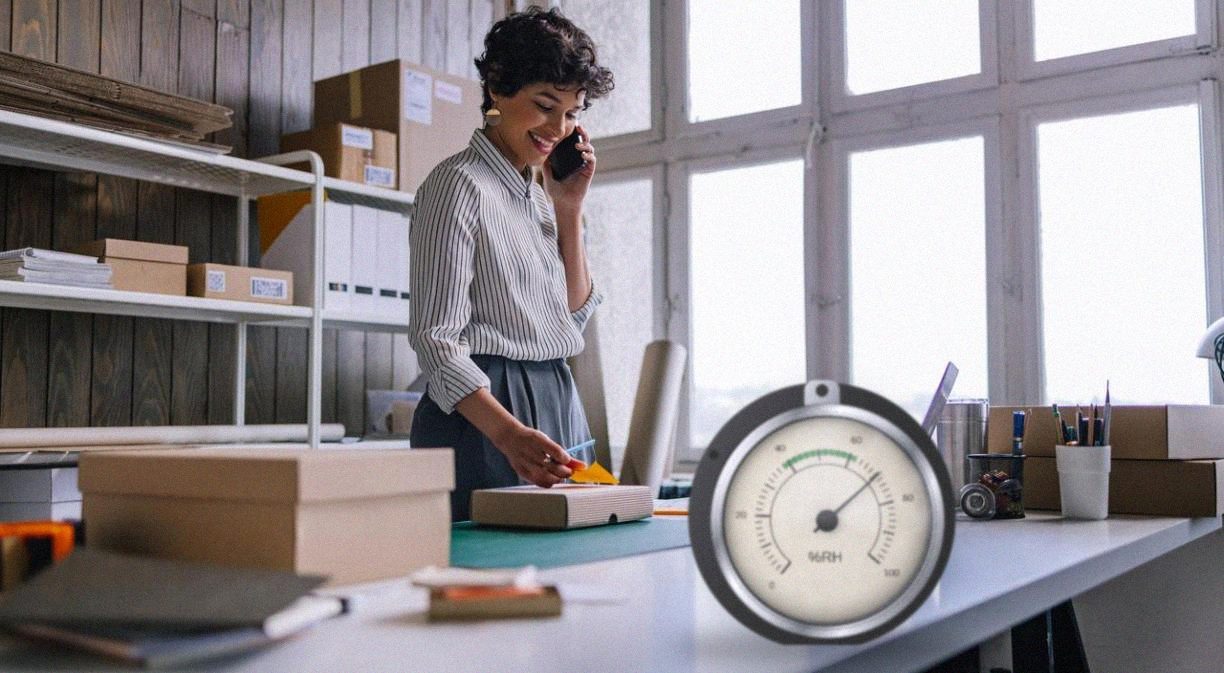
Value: 70; %
